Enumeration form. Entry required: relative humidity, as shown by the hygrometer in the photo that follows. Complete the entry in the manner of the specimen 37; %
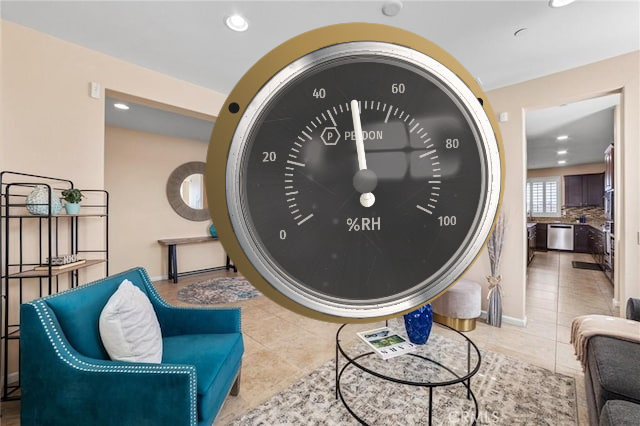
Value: 48; %
